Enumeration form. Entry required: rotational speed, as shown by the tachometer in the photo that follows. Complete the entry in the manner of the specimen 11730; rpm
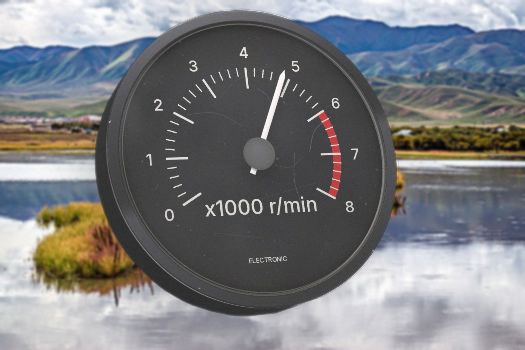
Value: 4800; rpm
